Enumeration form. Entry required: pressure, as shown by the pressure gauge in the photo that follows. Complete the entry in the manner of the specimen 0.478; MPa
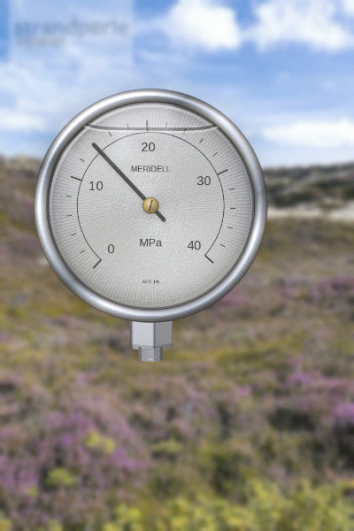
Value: 14; MPa
